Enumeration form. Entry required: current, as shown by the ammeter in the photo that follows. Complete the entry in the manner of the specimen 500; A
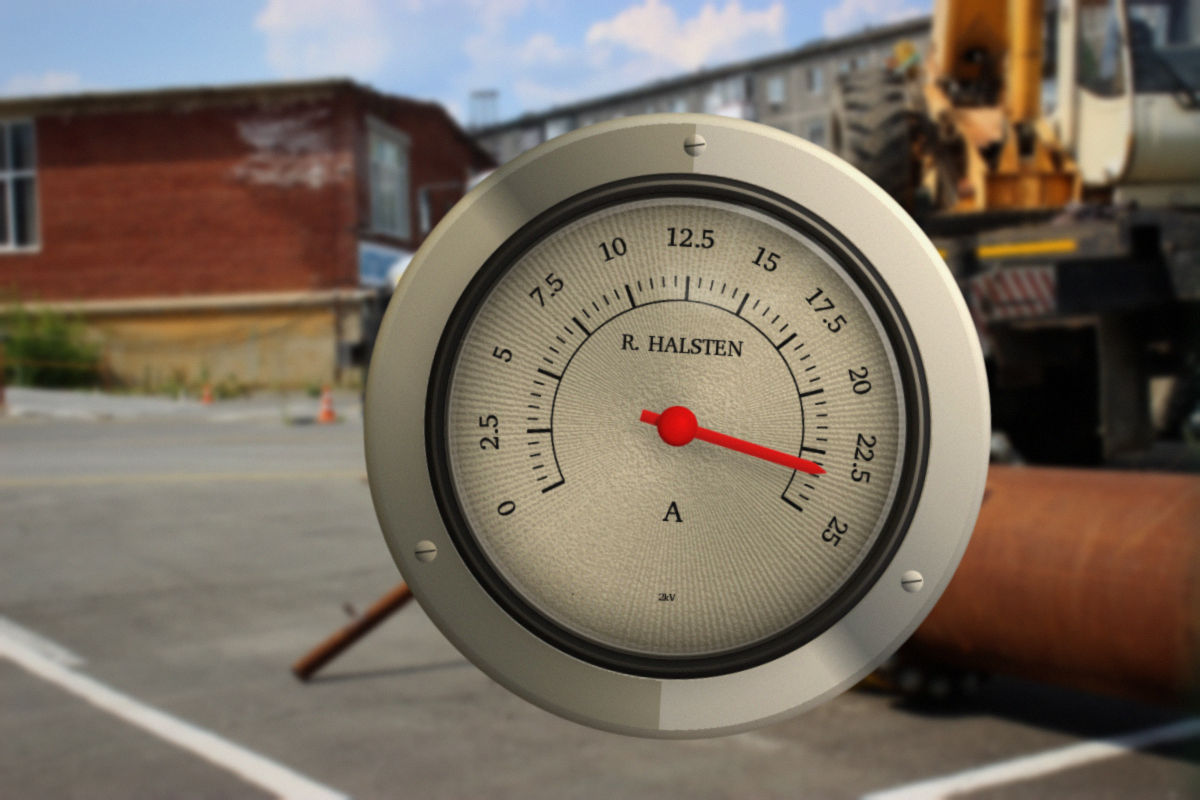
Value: 23.25; A
